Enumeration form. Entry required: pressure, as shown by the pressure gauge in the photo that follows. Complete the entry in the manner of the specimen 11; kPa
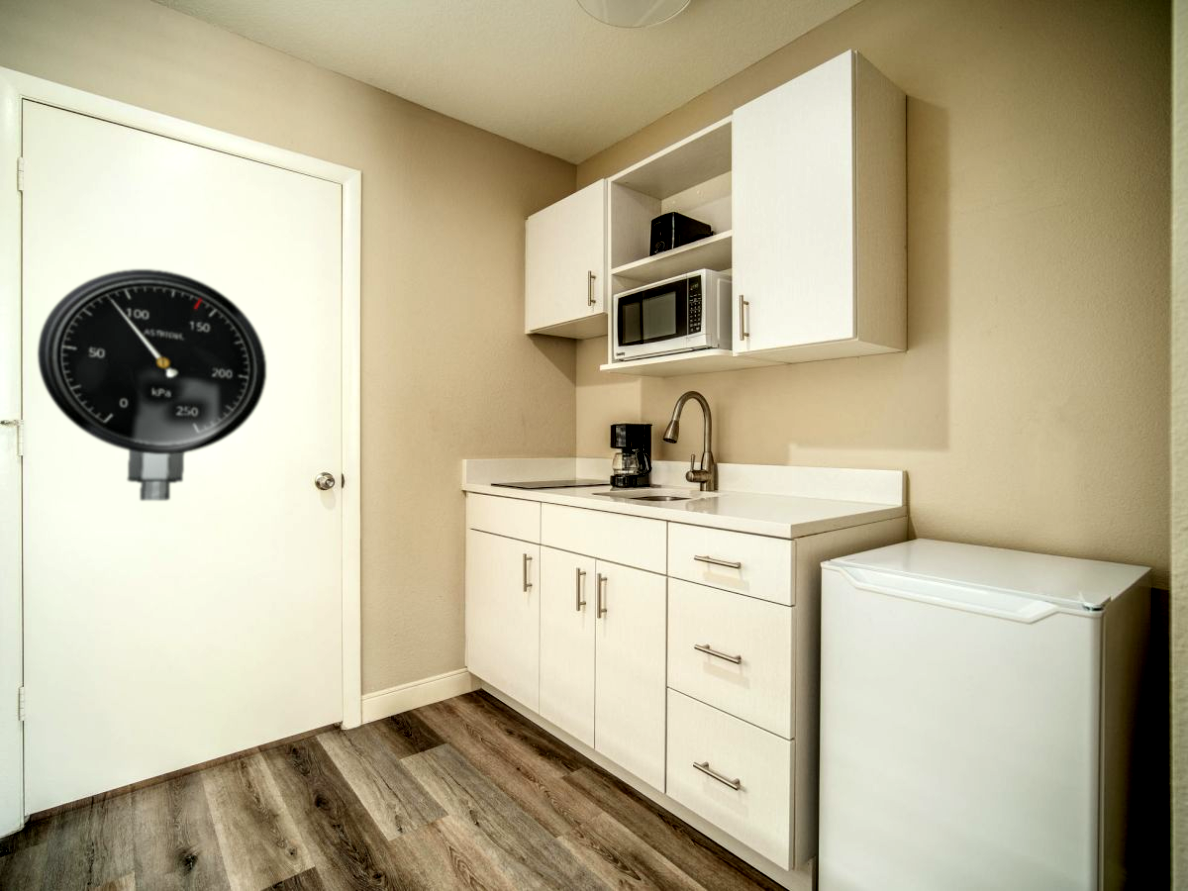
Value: 90; kPa
